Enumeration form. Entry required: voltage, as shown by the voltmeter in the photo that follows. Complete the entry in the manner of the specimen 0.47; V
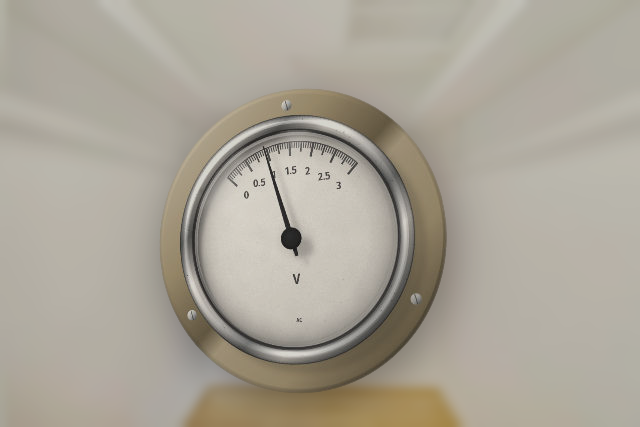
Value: 1; V
